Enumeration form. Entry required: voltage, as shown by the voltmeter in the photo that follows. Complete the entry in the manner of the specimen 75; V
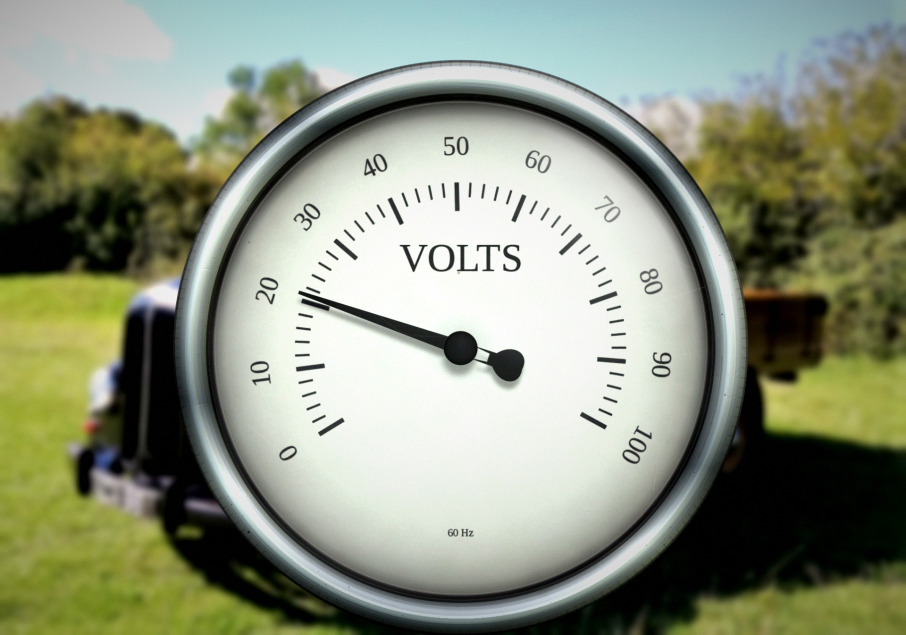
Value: 21; V
